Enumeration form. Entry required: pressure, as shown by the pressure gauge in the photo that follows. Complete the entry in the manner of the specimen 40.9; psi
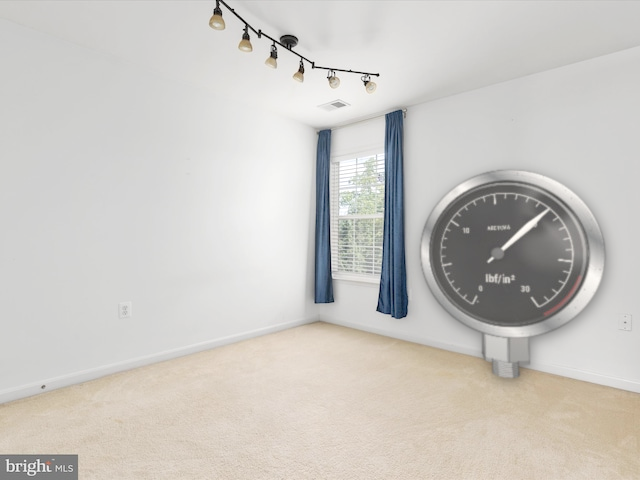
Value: 20; psi
